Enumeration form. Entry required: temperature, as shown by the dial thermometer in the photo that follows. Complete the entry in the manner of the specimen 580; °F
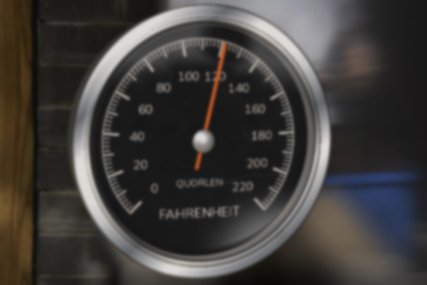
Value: 120; °F
